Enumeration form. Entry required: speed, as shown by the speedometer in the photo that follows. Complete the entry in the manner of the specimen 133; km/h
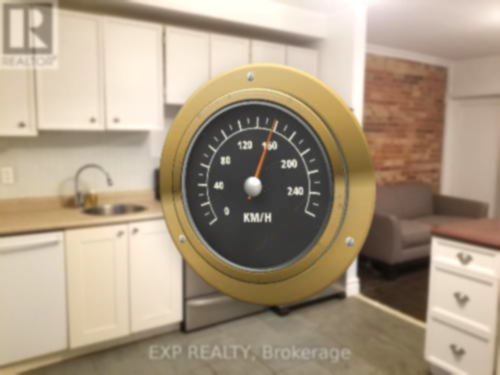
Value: 160; km/h
